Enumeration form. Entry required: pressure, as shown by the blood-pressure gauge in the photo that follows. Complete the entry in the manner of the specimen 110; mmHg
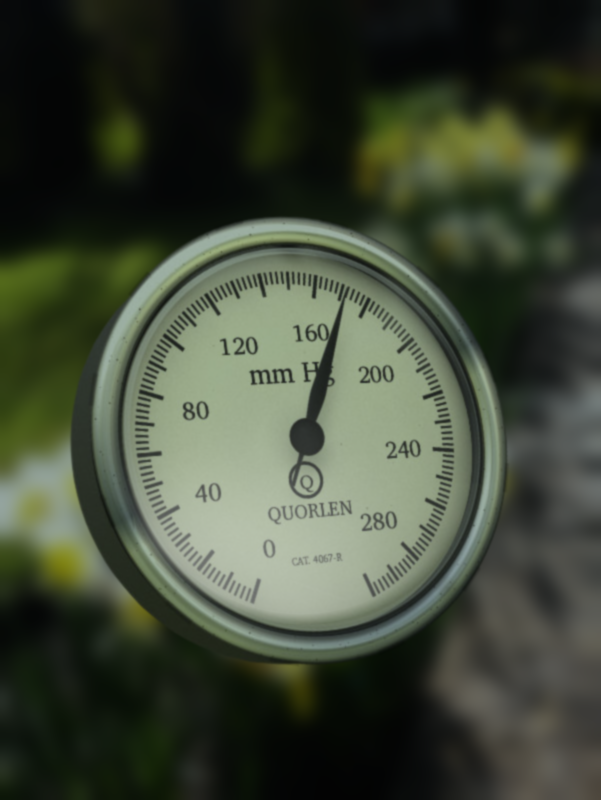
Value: 170; mmHg
